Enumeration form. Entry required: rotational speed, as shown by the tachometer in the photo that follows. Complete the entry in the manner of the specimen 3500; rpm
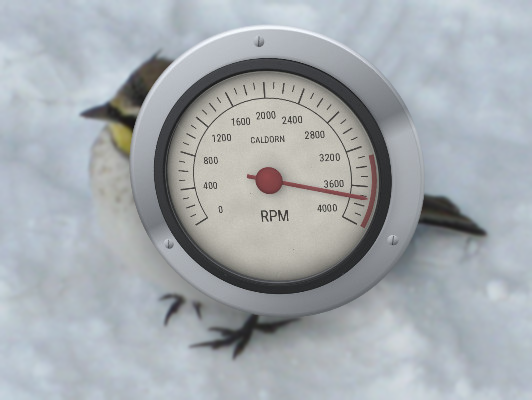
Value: 3700; rpm
